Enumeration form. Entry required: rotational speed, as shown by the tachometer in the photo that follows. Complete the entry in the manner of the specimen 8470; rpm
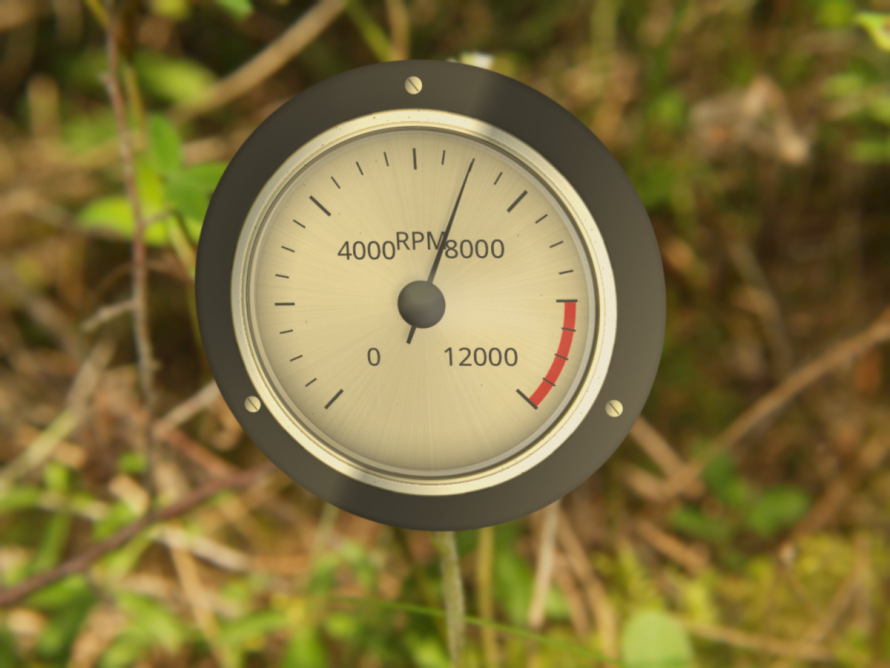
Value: 7000; rpm
